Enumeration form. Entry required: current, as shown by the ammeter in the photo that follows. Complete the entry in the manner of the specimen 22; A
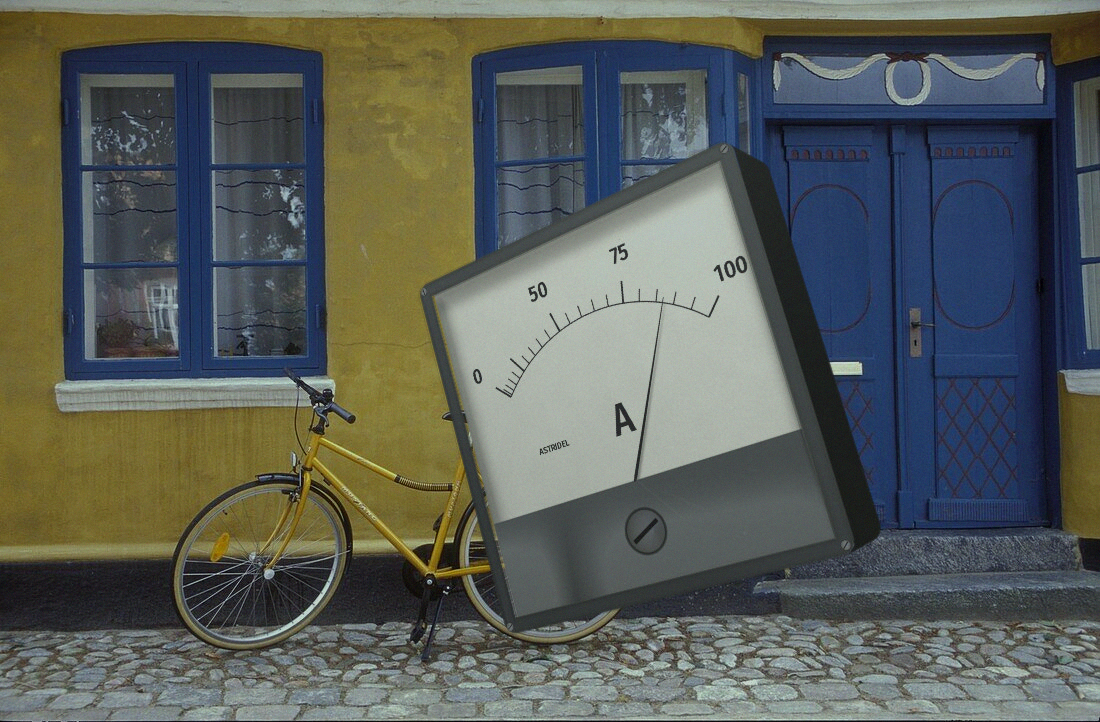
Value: 87.5; A
